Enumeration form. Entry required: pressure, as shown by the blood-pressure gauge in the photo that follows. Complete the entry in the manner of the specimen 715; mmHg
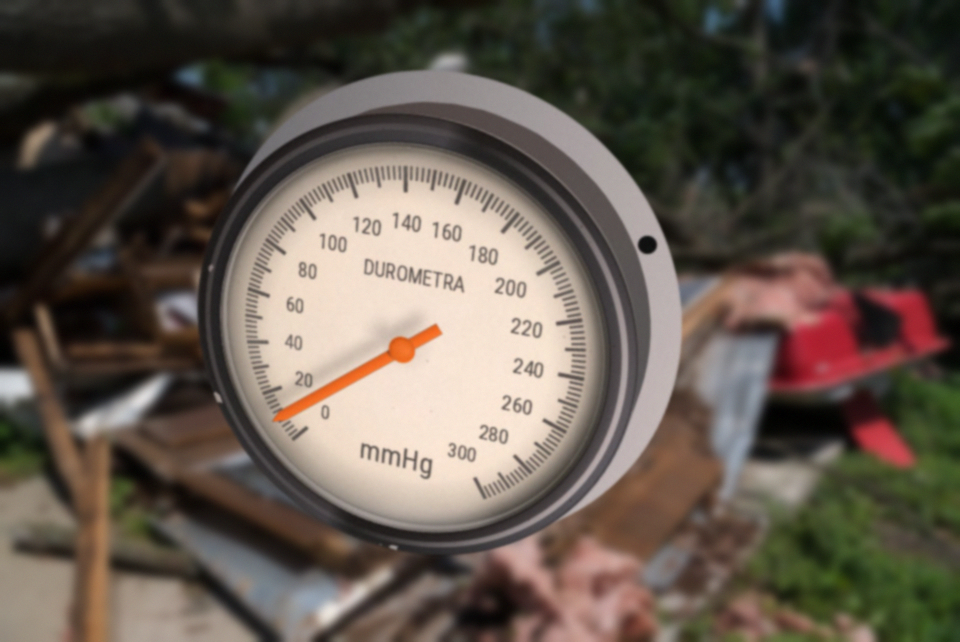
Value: 10; mmHg
